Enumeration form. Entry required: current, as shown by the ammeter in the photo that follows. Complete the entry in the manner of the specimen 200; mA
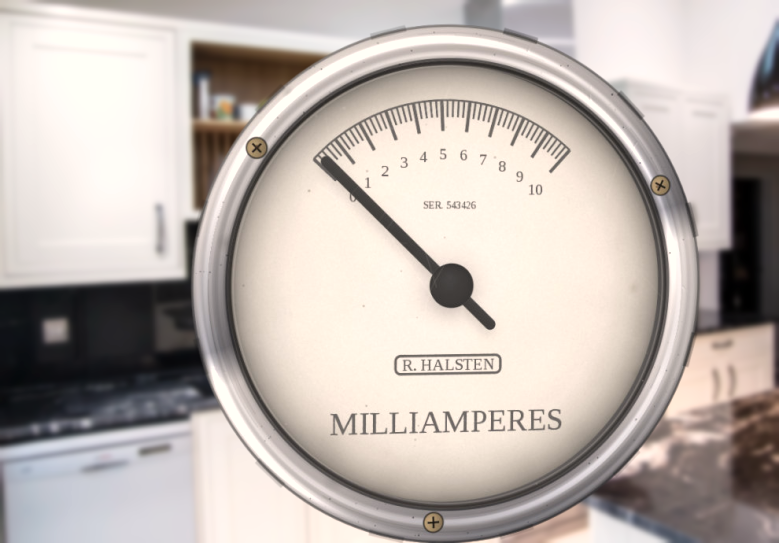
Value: 0.2; mA
